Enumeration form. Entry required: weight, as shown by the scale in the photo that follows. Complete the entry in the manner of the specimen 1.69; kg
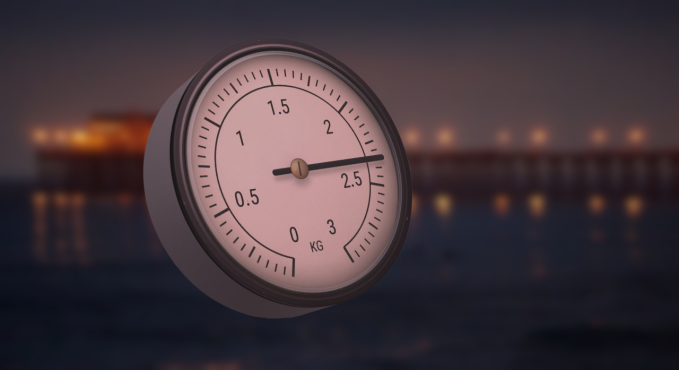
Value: 2.35; kg
